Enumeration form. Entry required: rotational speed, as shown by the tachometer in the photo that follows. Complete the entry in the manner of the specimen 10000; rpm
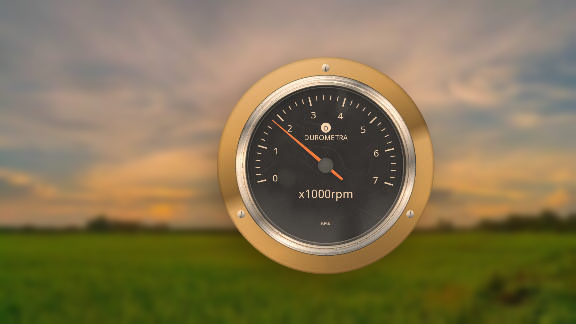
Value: 1800; rpm
